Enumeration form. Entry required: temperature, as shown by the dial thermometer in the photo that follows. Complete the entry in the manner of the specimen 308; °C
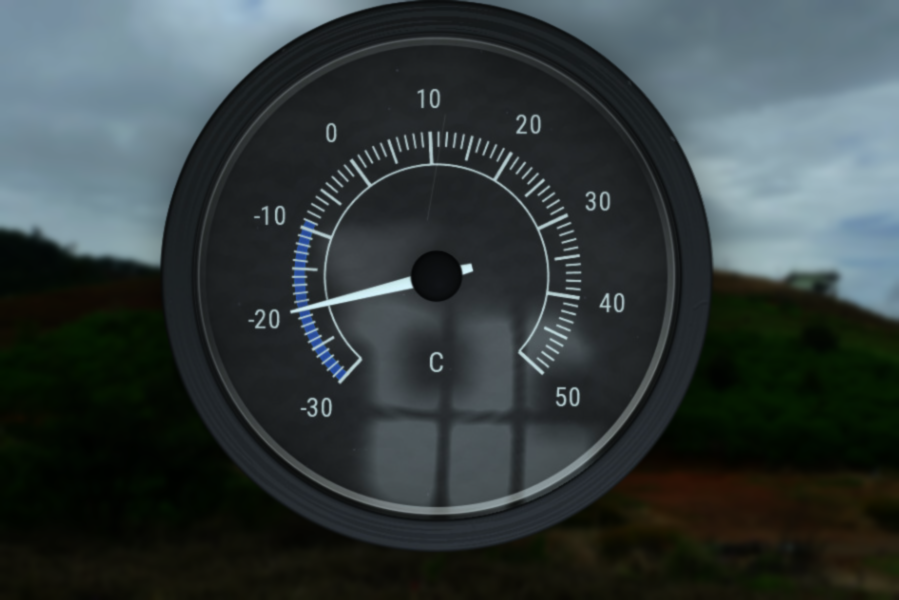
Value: -20; °C
